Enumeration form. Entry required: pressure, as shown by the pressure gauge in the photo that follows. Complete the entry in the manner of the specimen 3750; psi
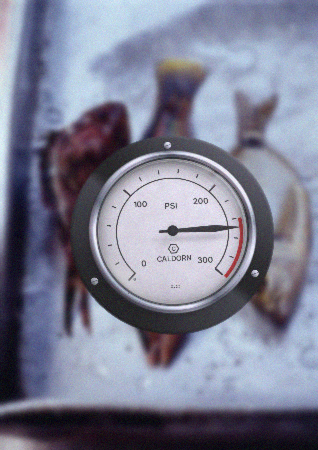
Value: 250; psi
